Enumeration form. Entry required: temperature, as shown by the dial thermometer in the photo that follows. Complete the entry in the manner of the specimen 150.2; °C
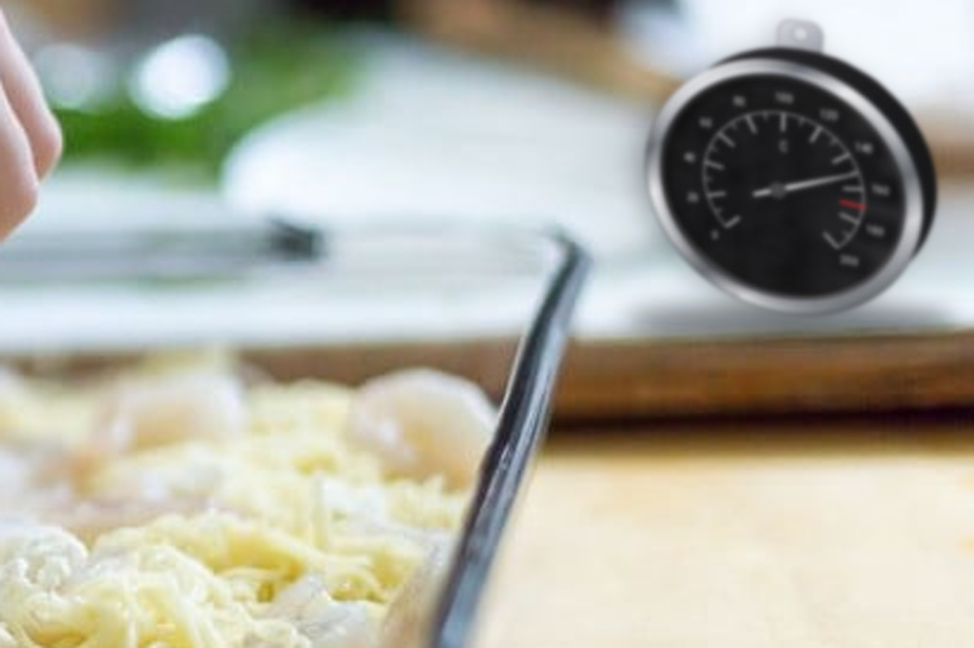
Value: 150; °C
